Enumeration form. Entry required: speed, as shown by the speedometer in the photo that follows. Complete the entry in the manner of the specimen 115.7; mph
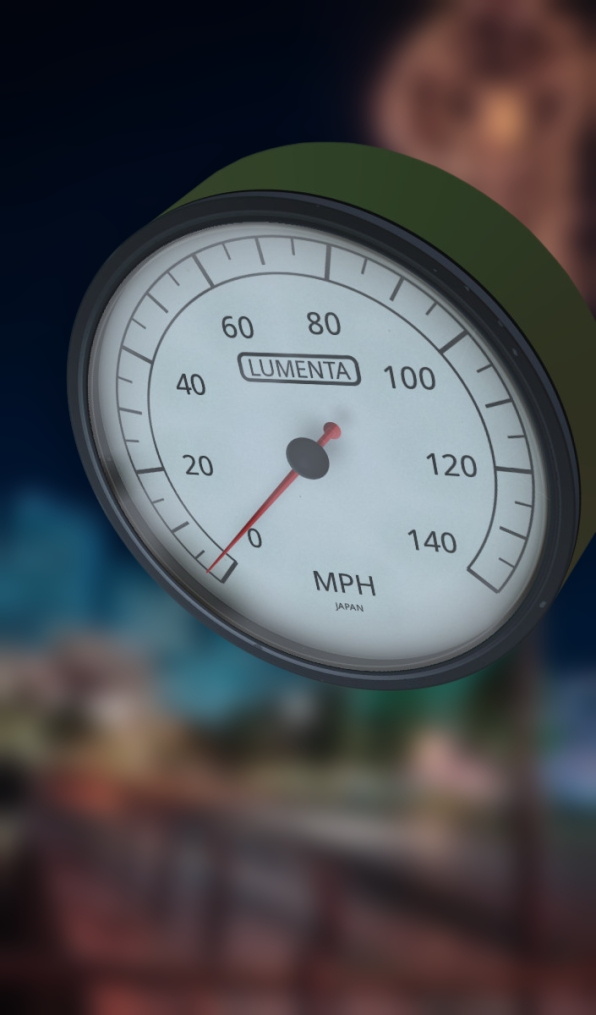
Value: 2.5; mph
